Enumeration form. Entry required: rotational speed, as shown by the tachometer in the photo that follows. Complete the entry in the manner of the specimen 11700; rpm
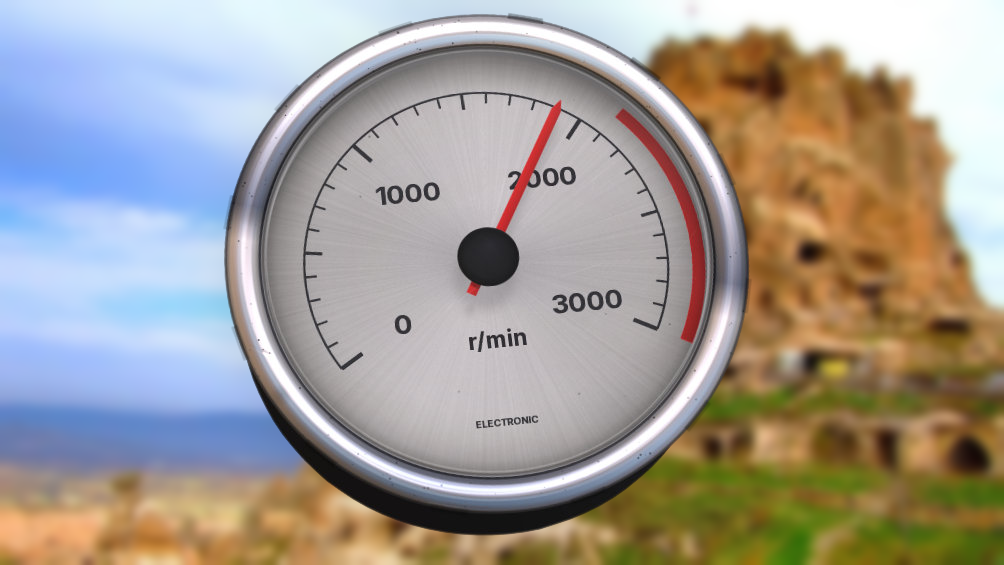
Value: 1900; rpm
